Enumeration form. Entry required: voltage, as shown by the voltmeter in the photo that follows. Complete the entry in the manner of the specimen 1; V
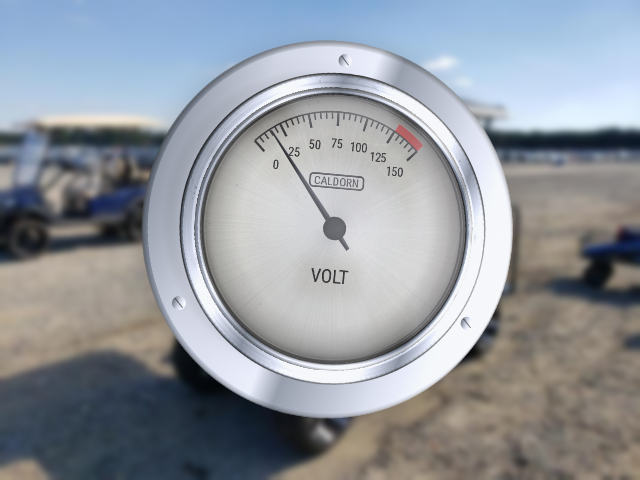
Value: 15; V
